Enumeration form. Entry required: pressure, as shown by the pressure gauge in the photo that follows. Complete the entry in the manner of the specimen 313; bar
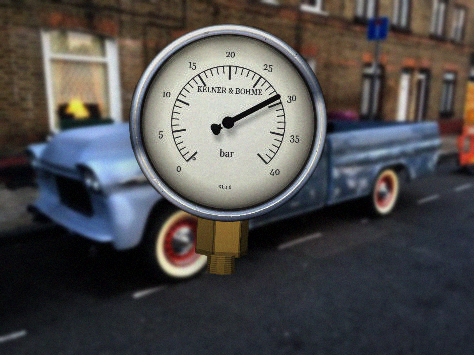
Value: 29; bar
